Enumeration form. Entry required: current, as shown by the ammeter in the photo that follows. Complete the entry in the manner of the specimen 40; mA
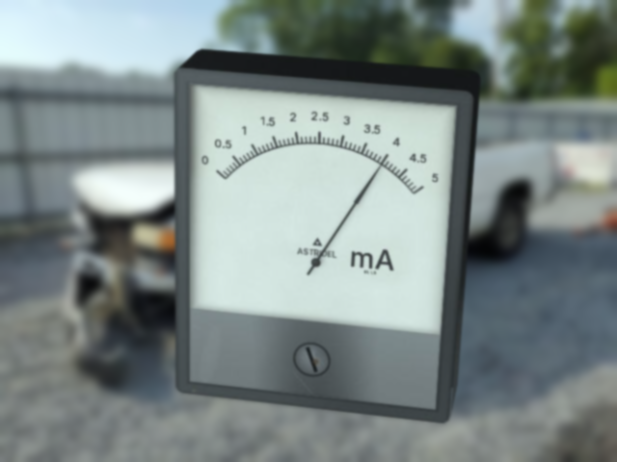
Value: 4; mA
